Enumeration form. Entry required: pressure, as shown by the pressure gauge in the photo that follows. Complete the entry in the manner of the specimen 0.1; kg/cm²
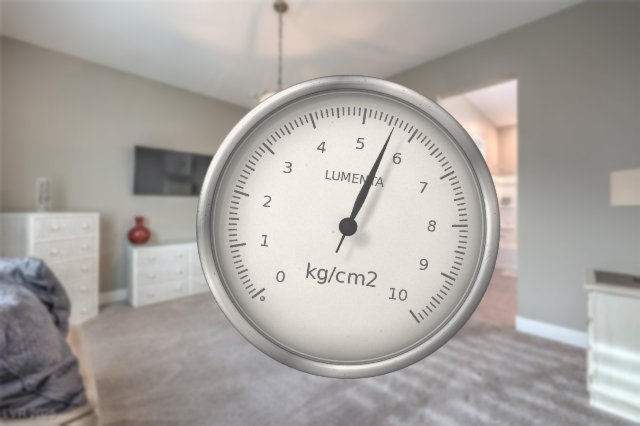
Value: 5.6; kg/cm²
